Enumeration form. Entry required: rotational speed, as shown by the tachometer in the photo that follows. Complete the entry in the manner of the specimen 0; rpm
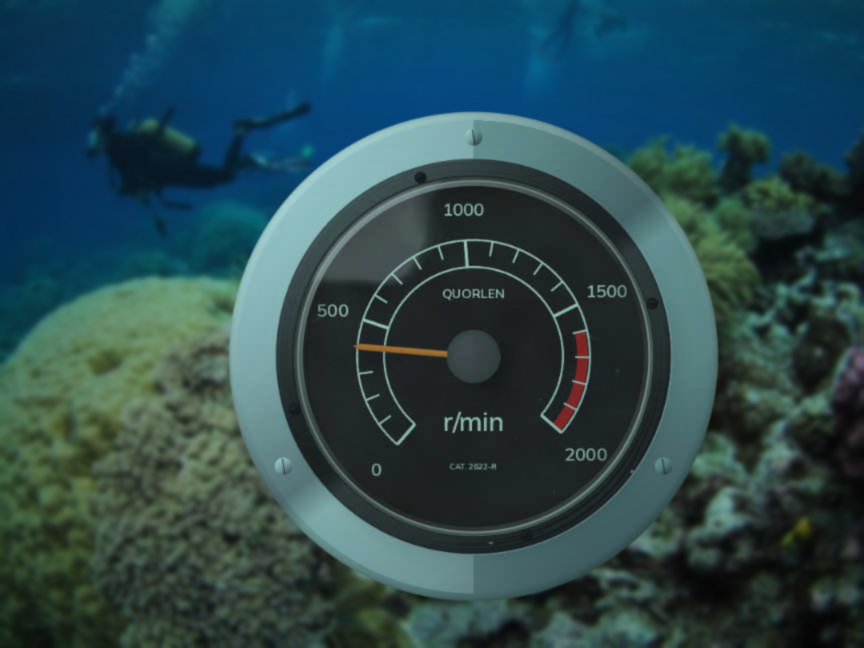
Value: 400; rpm
